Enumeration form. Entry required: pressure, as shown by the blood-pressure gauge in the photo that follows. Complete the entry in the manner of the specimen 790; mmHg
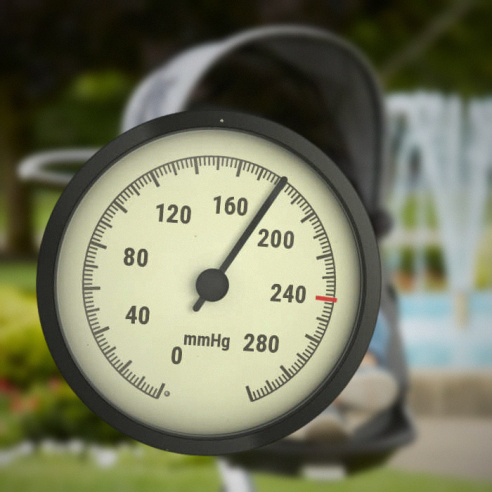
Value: 180; mmHg
